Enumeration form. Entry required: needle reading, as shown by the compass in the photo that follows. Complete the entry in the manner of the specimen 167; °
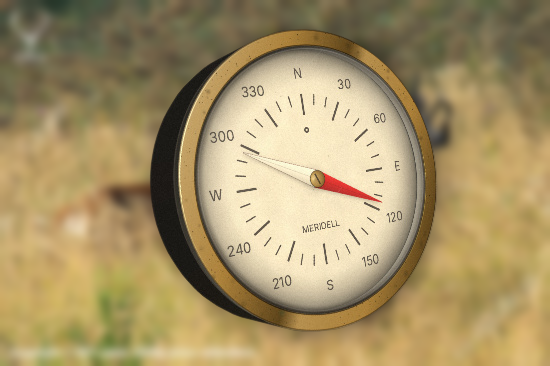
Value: 115; °
